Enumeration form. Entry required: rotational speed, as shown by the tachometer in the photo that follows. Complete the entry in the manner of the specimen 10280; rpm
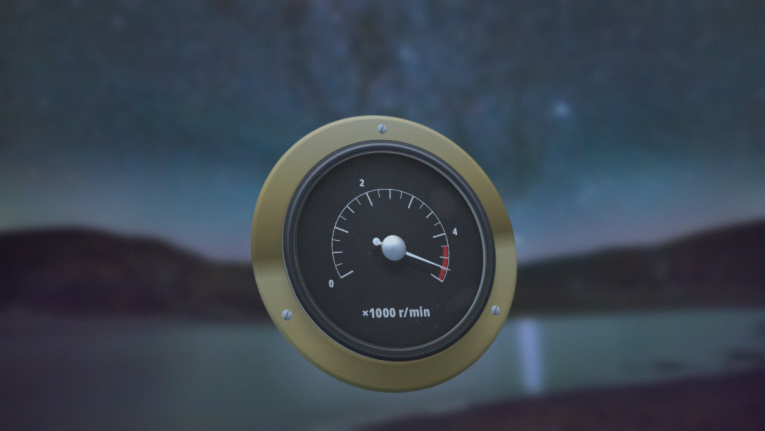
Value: 4750; rpm
